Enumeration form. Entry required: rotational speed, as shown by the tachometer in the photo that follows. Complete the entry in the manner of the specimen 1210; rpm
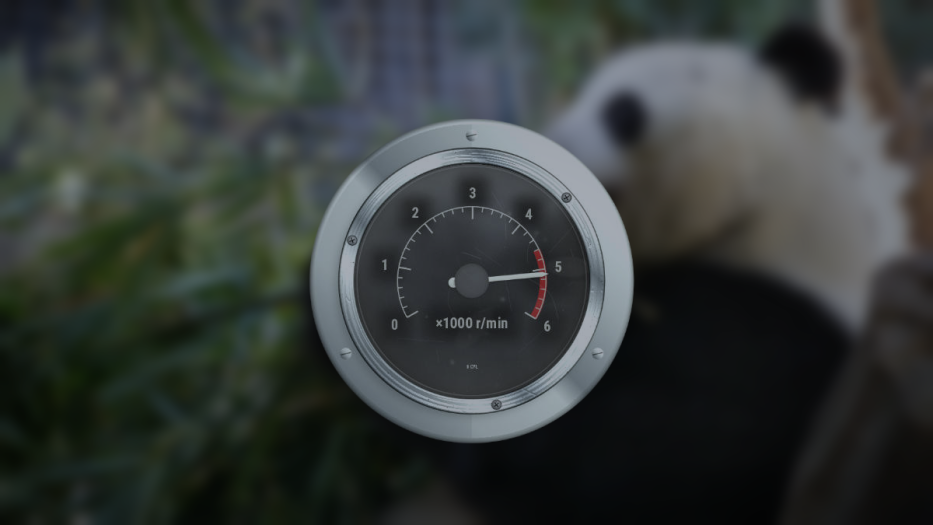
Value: 5100; rpm
